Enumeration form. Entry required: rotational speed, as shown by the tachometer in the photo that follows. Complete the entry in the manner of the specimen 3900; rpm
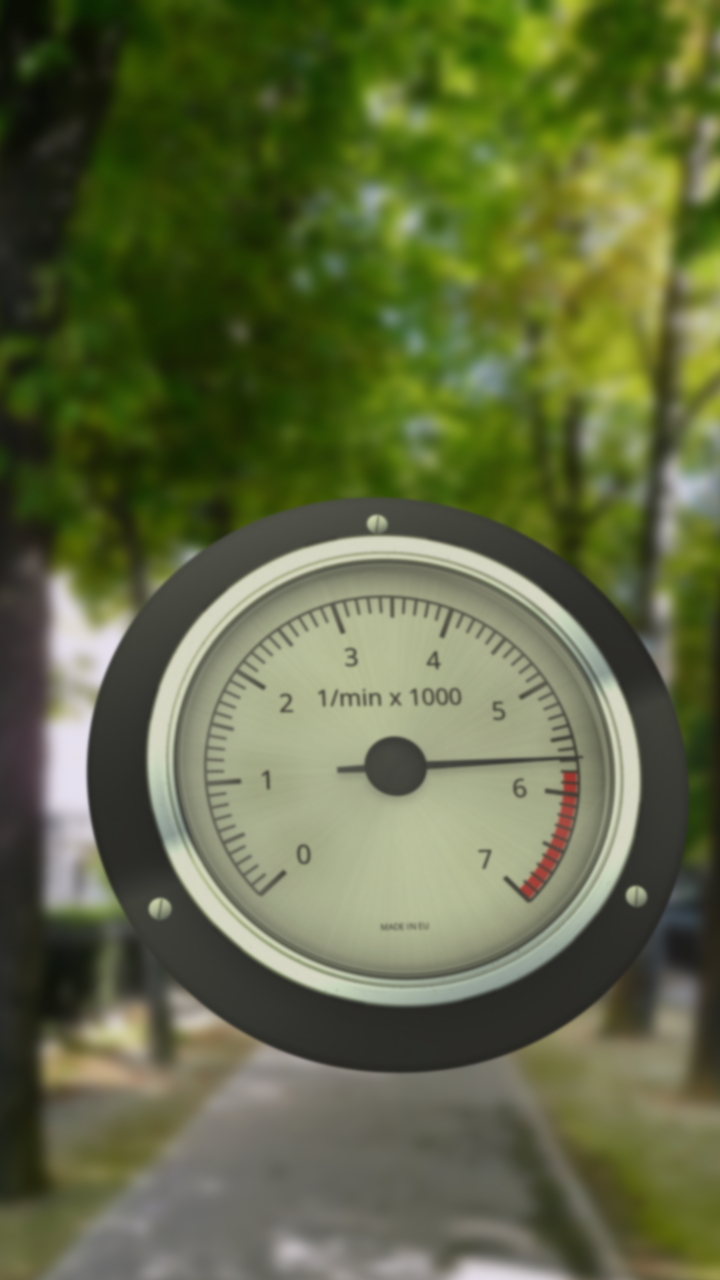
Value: 5700; rpm
